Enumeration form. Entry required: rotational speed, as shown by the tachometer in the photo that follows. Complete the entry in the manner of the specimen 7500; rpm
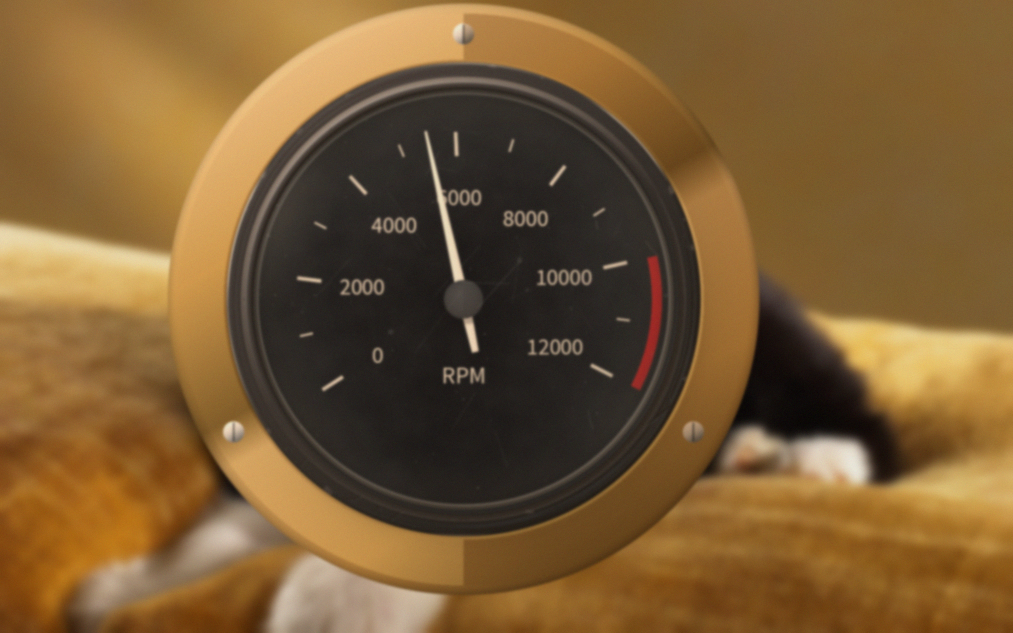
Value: 5500; rpm
